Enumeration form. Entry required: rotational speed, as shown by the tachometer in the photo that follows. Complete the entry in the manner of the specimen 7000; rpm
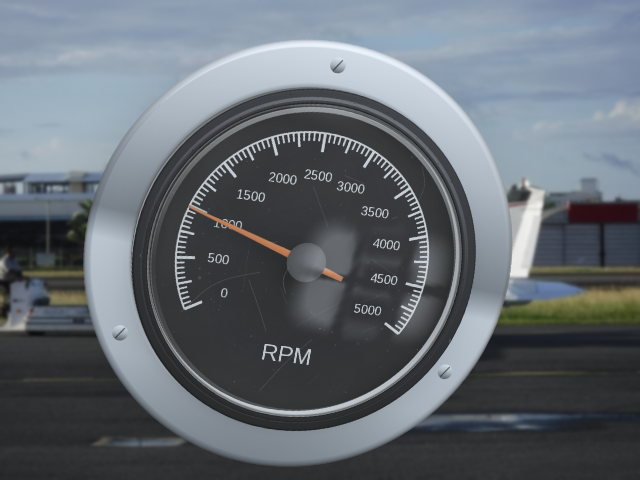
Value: 1000; rpm
